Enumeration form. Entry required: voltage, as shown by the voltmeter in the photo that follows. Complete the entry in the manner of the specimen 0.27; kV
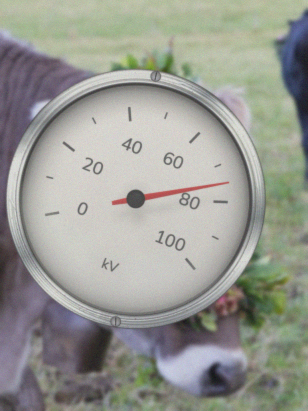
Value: 75; kV
